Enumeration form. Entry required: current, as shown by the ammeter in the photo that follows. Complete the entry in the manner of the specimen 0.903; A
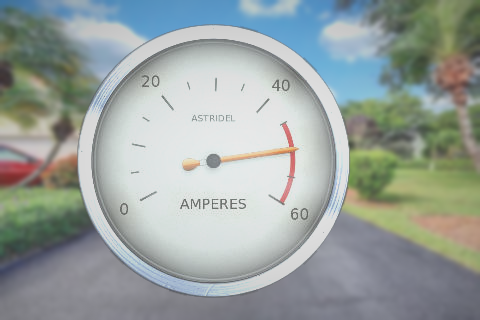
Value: 50; A
